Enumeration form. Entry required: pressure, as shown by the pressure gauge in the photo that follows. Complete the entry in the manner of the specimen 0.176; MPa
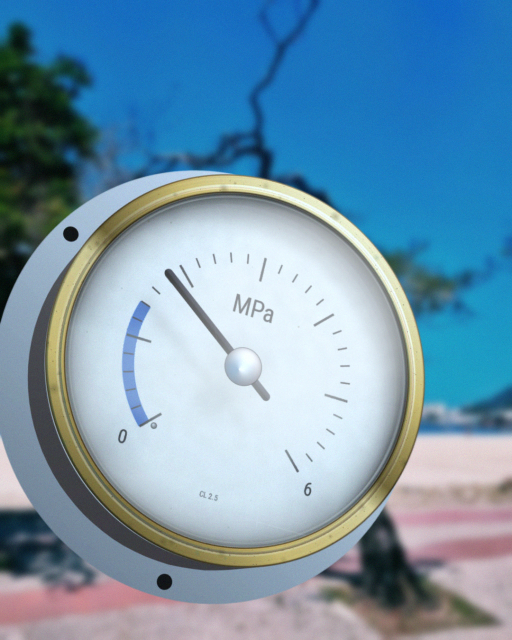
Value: 1.8; MPa
